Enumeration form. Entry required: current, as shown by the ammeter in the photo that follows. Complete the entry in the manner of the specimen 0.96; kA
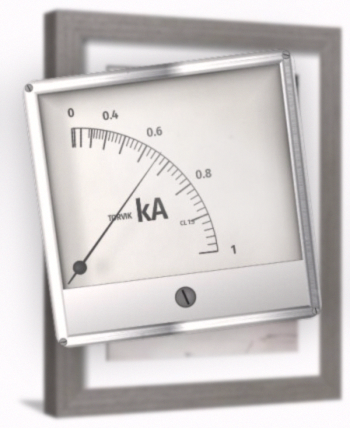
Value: 0.66; kA
